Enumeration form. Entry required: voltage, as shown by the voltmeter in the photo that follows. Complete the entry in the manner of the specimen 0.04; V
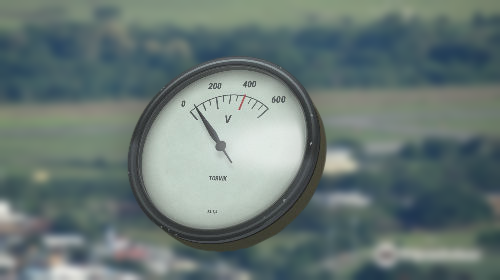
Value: 50; V
